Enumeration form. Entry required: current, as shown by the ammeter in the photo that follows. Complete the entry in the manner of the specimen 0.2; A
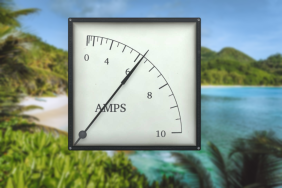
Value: 6.25; A
